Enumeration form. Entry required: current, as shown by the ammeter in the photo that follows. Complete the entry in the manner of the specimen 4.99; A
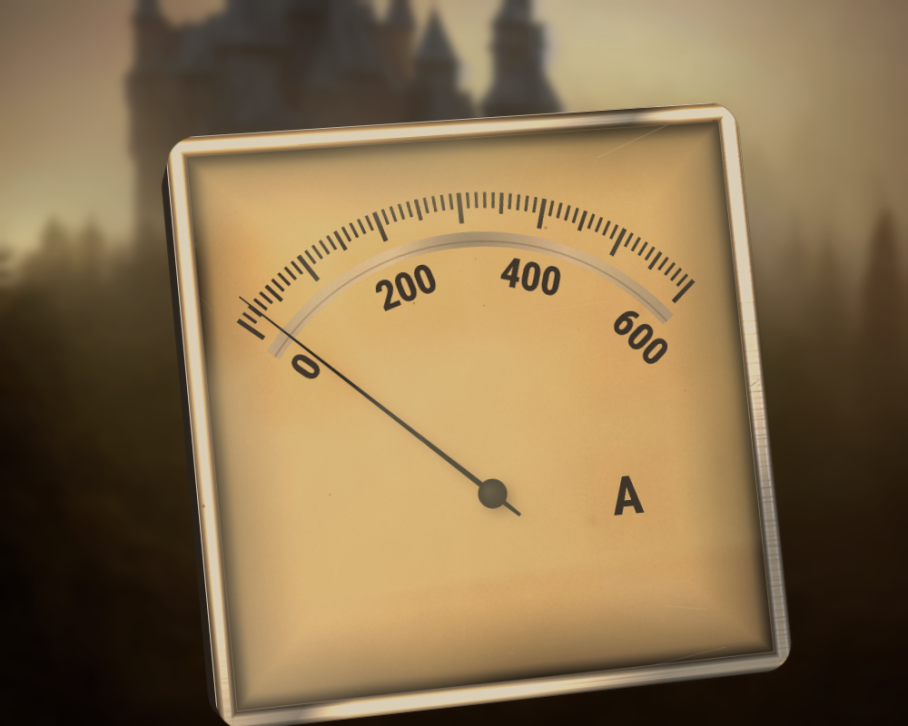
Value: 20; A
